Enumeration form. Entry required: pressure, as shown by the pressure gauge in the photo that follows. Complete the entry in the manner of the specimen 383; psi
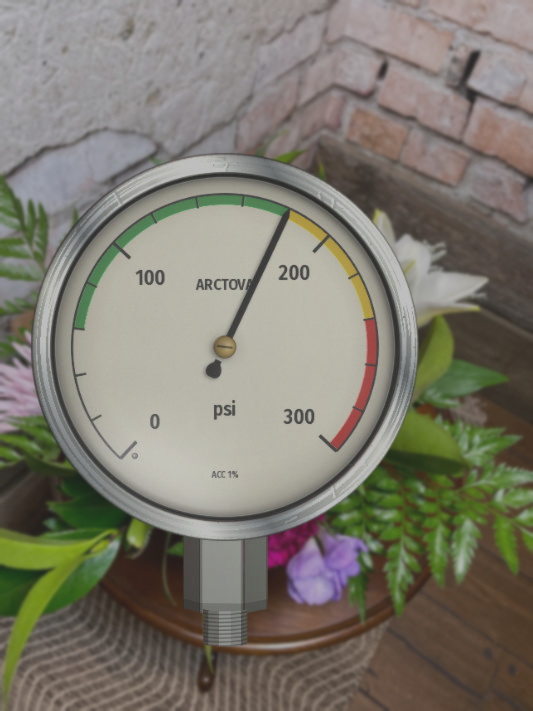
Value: 180; psi
